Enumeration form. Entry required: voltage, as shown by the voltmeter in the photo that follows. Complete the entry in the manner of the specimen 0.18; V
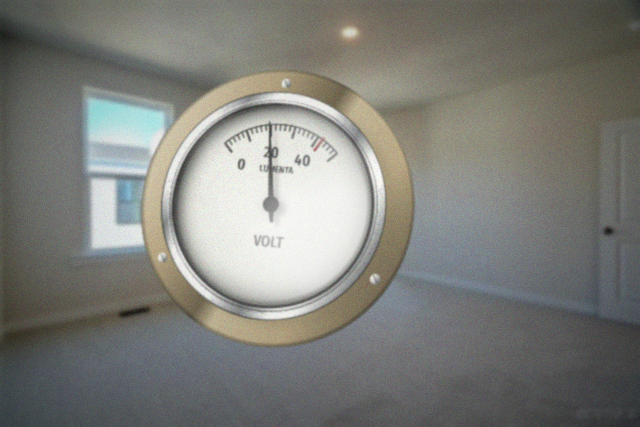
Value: 20; V
